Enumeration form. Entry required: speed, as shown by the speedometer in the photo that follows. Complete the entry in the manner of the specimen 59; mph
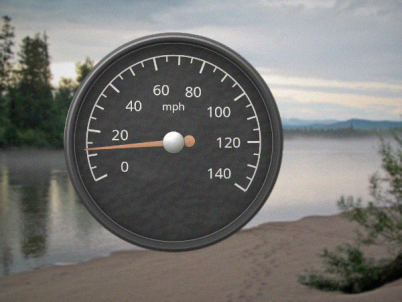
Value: 12.5; mph
